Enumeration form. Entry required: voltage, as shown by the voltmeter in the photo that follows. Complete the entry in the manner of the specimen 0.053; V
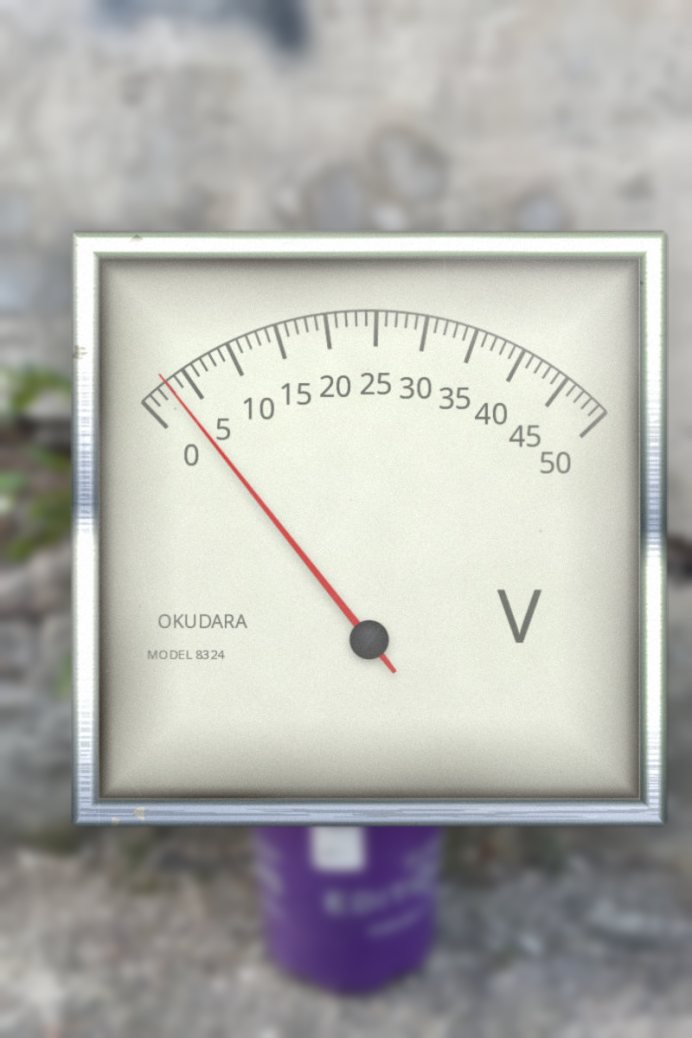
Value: 3; V
